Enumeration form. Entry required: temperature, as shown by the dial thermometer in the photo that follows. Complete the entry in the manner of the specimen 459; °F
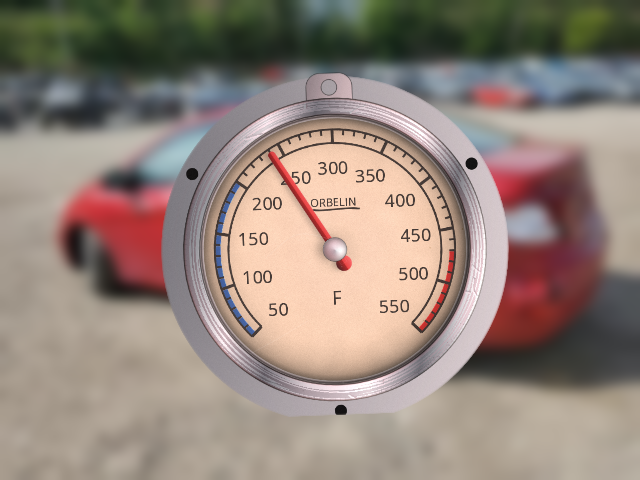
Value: 240; °F
